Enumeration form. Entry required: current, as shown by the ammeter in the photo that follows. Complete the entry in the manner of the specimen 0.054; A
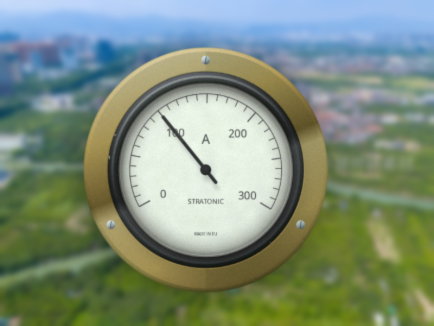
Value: 100; A
